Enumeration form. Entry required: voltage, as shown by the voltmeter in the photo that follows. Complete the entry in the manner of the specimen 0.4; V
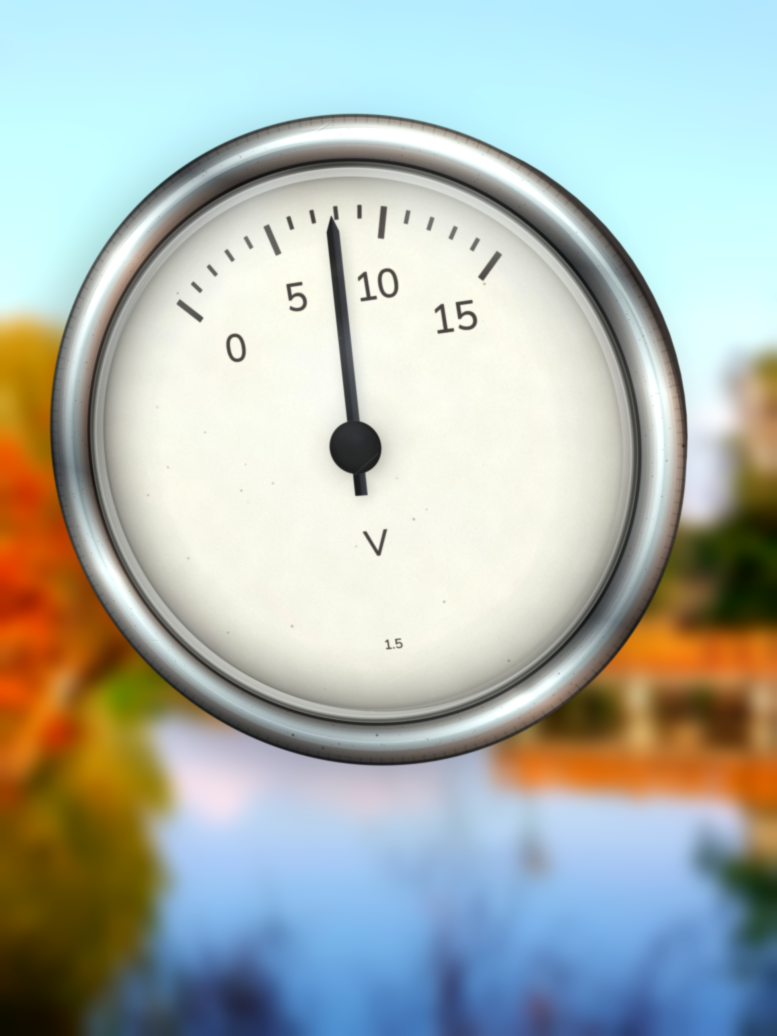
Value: 8; V
